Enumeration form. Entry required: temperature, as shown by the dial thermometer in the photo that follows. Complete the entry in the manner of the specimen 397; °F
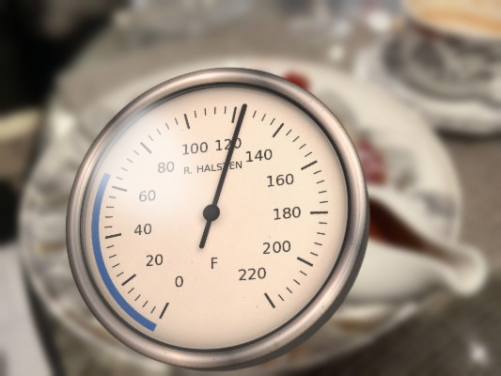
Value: 124; °F
